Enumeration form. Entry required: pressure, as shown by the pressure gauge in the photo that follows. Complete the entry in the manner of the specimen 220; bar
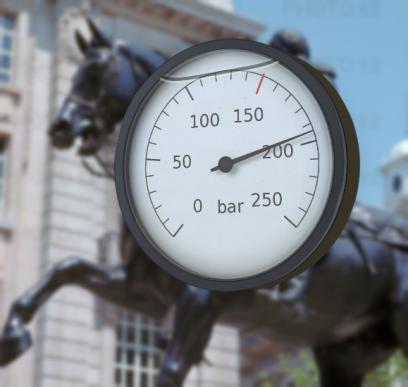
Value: 195; bar
